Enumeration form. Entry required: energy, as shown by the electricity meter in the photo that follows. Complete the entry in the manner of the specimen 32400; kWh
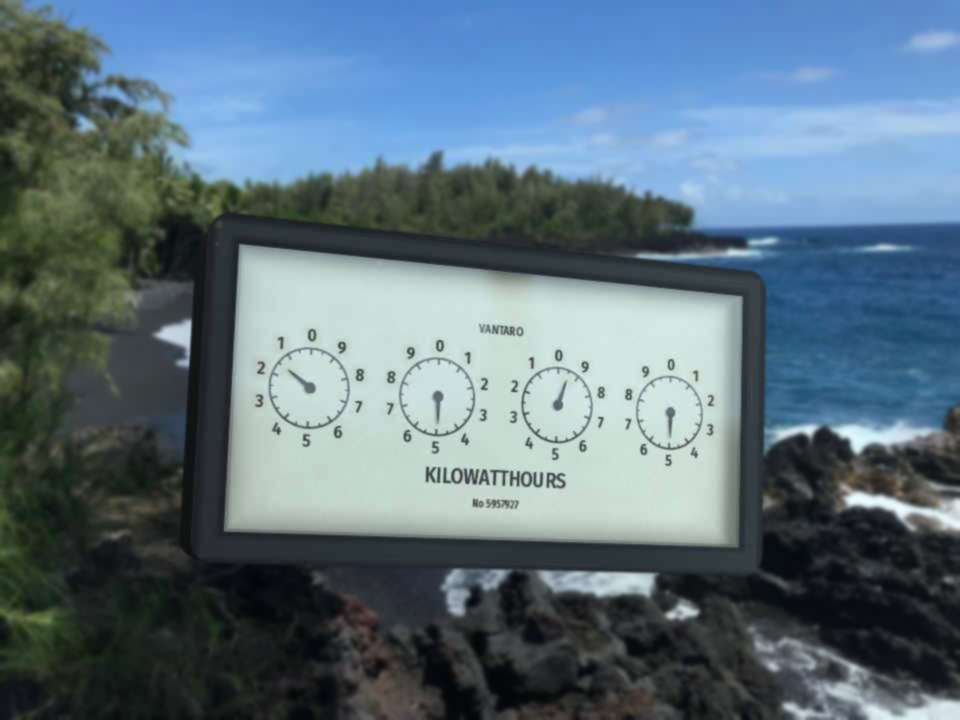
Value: 1495; kWh
